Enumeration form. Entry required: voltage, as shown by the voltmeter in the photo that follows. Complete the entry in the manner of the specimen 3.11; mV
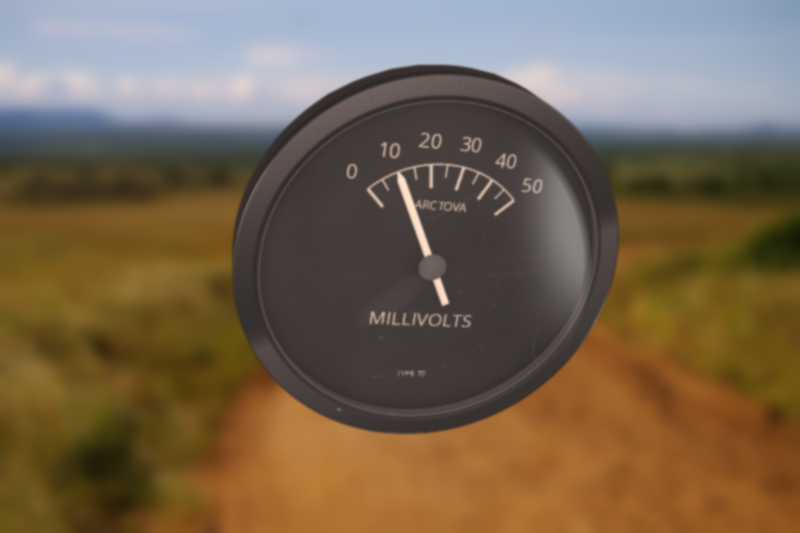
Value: 10; mV
